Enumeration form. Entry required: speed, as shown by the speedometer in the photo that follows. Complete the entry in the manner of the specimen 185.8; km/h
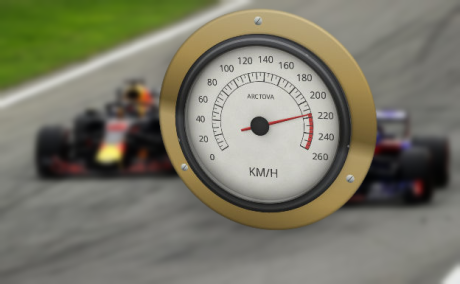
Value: 215; km/h
